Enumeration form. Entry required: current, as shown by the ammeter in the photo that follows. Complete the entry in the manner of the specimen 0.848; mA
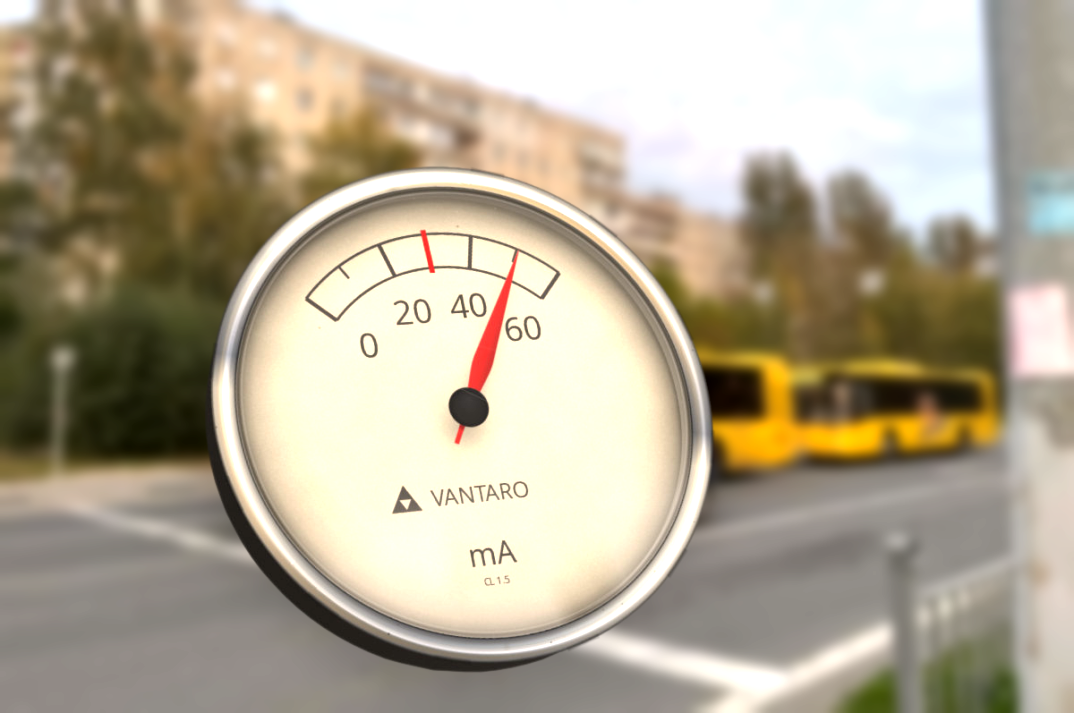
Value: 50; mA
